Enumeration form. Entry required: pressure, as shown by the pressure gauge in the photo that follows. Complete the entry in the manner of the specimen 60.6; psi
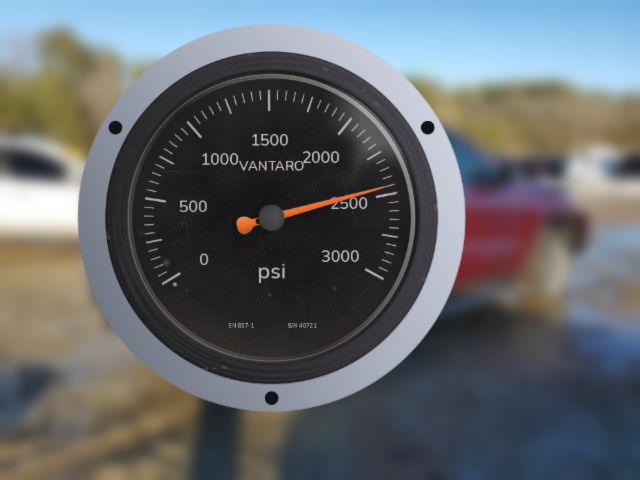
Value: 2450; psi
